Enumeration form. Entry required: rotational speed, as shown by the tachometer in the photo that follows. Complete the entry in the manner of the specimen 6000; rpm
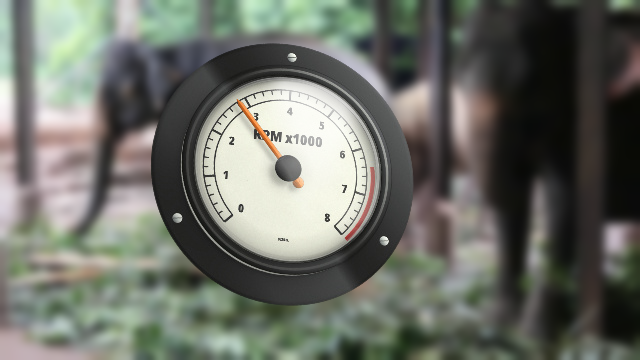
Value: 2800; rpm
